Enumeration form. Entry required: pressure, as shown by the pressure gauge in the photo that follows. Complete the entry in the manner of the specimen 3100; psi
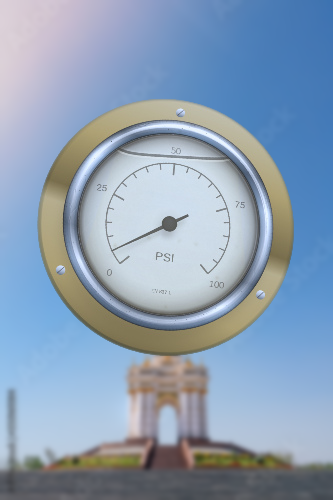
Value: 5; psi
